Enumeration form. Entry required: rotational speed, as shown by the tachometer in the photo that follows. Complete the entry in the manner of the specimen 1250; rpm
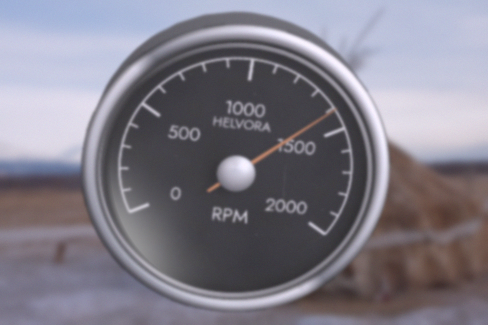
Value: 1400; rpm
